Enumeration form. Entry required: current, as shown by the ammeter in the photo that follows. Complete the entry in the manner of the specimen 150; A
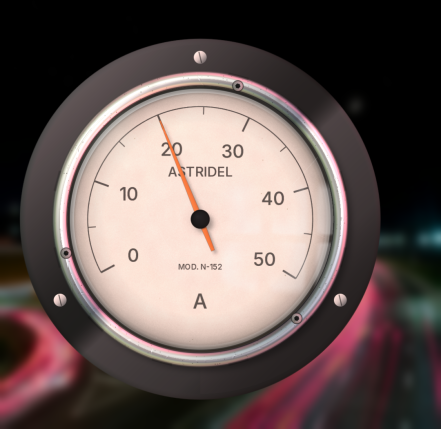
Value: 20; A
